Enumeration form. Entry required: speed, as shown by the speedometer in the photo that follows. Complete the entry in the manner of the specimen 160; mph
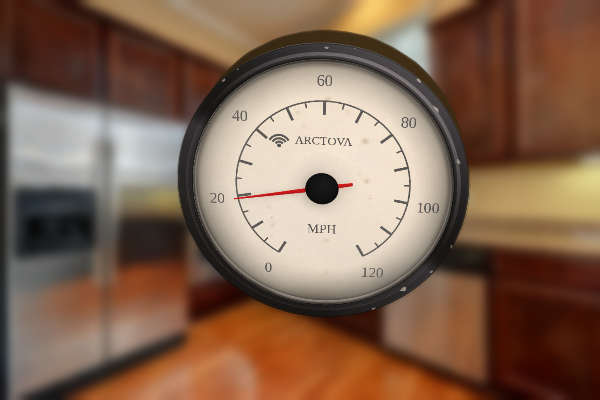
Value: 20; mph
